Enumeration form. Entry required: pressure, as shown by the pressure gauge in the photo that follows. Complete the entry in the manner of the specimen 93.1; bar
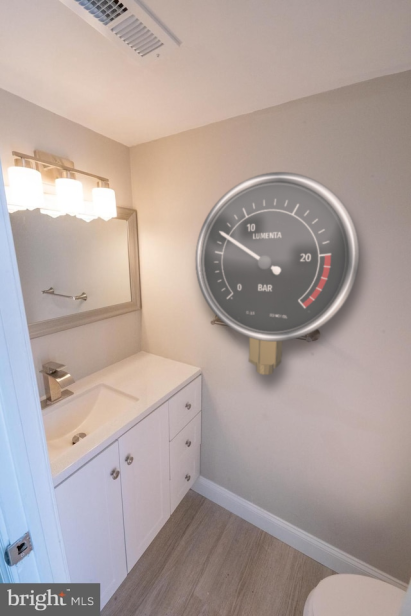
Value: 7; bar
